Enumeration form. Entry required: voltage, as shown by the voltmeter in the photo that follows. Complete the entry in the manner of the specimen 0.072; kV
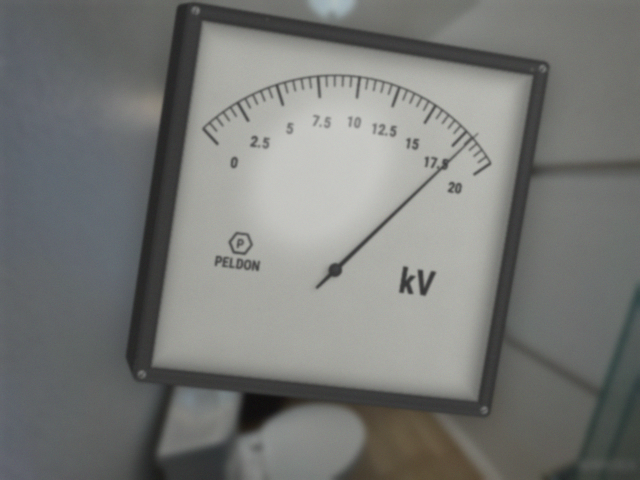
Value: 18; kV
